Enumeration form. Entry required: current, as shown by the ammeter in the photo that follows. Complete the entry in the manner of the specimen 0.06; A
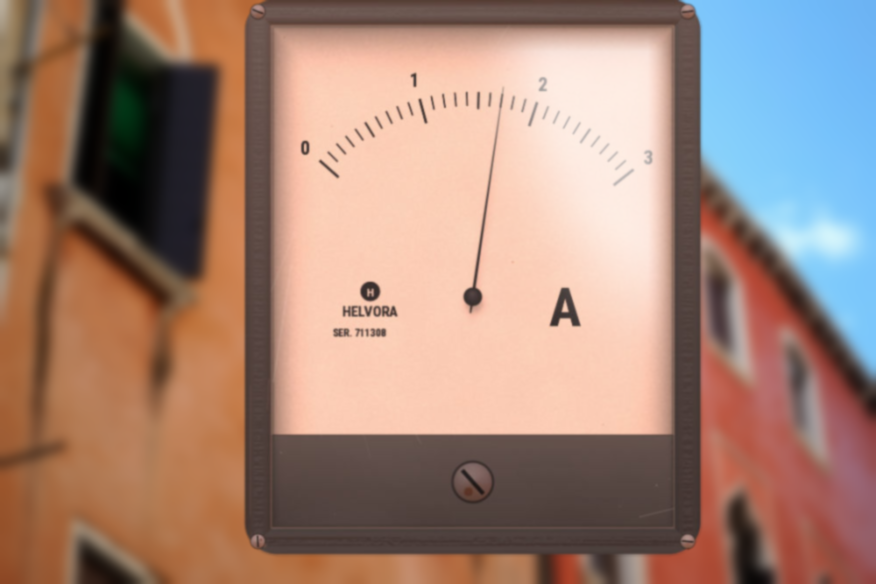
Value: 1.7; A
